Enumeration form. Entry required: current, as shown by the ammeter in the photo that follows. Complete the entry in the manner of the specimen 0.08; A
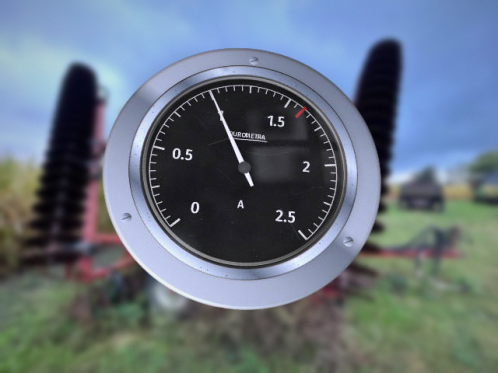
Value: 1; A
